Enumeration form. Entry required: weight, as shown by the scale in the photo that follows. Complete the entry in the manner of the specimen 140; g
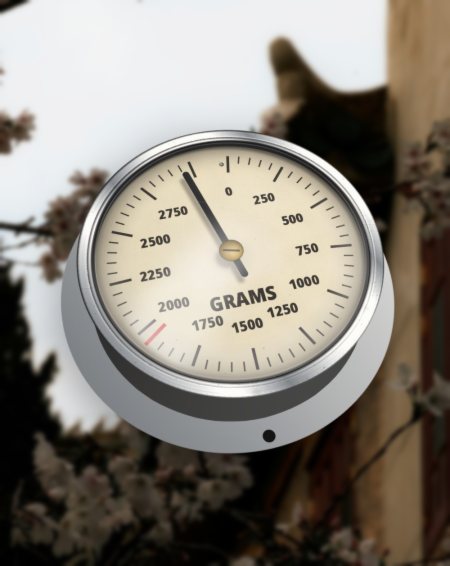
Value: 2950; g
